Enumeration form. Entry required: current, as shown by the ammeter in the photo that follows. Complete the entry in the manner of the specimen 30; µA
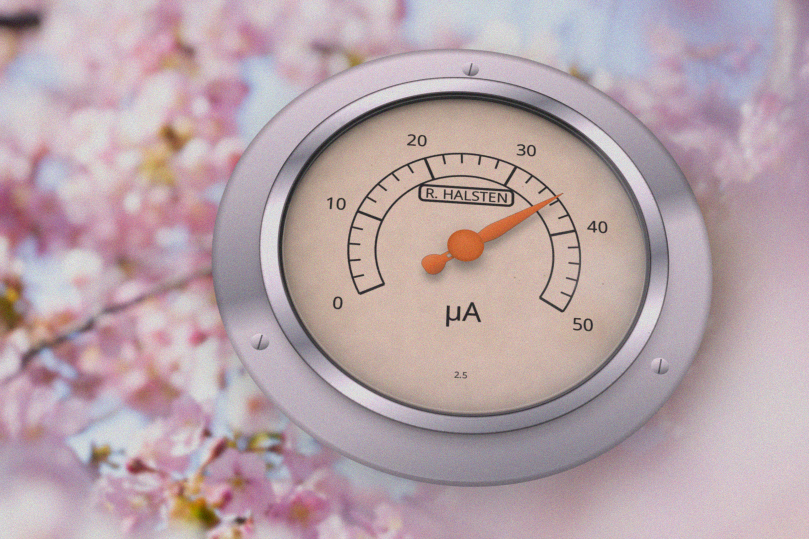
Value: 36; µA
